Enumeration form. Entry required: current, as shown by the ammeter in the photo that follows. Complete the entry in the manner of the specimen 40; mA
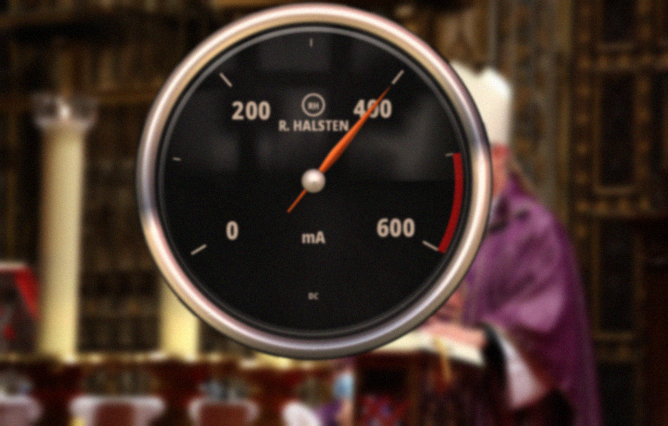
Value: 400; mA
